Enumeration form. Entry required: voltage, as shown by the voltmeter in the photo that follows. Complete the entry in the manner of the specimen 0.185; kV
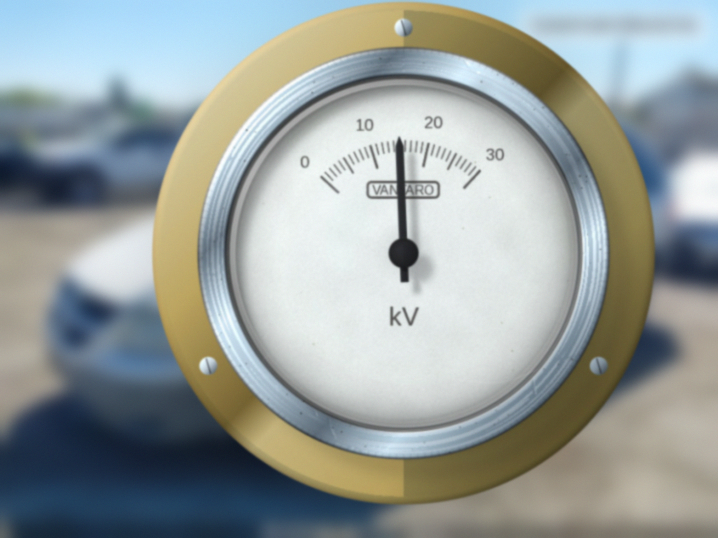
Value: 15; kV
